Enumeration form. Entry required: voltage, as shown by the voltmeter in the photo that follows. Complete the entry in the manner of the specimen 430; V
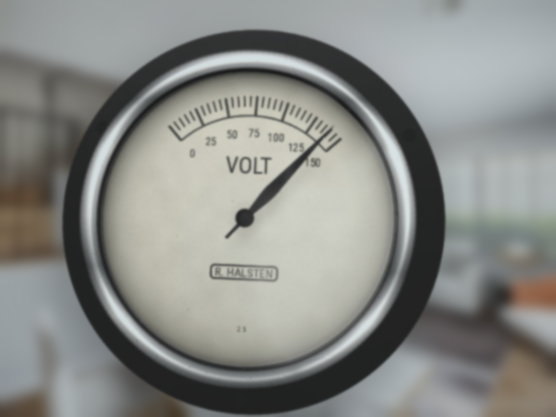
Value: 140; V
